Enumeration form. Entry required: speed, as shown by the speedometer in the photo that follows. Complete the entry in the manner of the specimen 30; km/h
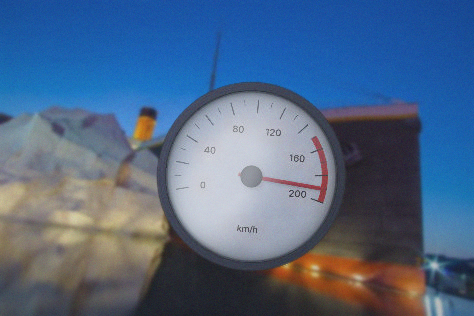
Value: 190; km/h
